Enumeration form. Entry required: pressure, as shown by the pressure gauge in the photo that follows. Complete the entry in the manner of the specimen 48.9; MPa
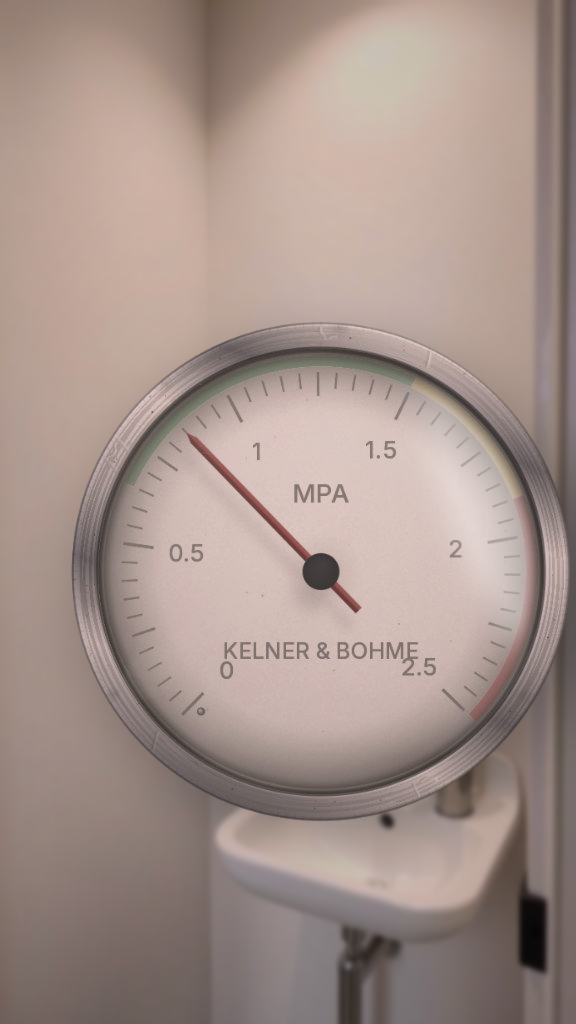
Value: 0.85; MPa
